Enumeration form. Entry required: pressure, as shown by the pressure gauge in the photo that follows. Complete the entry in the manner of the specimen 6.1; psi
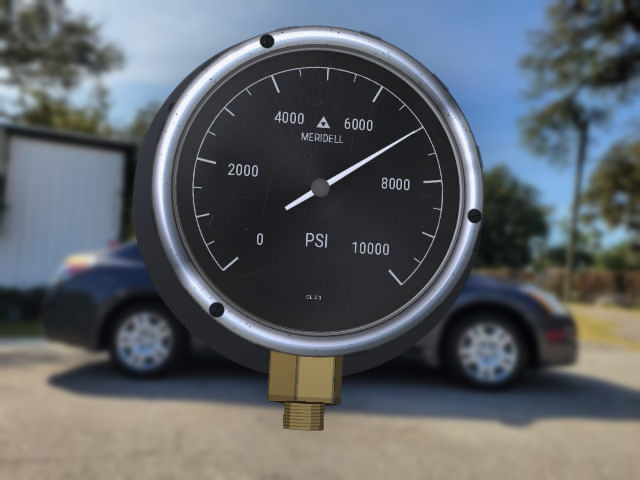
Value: 7000; psi
